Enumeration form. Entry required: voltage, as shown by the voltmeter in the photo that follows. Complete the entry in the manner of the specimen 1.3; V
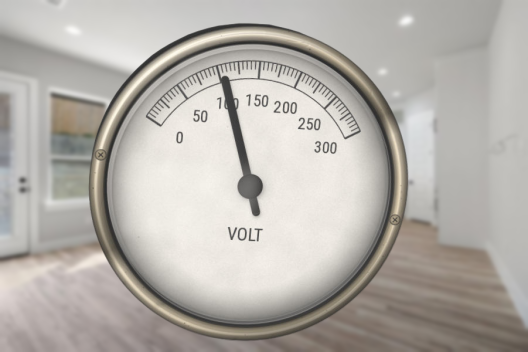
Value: 105; V
